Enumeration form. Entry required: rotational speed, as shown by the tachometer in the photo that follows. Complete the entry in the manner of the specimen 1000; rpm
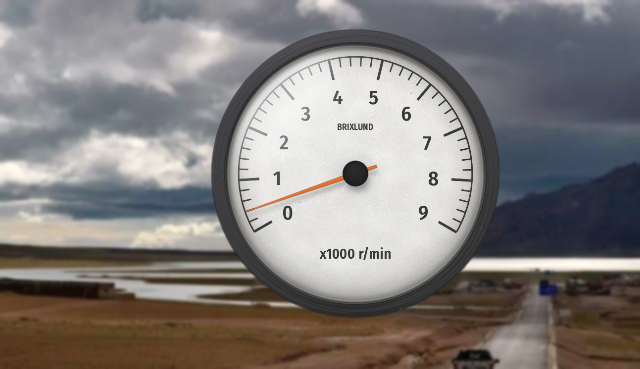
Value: 400; rpm
